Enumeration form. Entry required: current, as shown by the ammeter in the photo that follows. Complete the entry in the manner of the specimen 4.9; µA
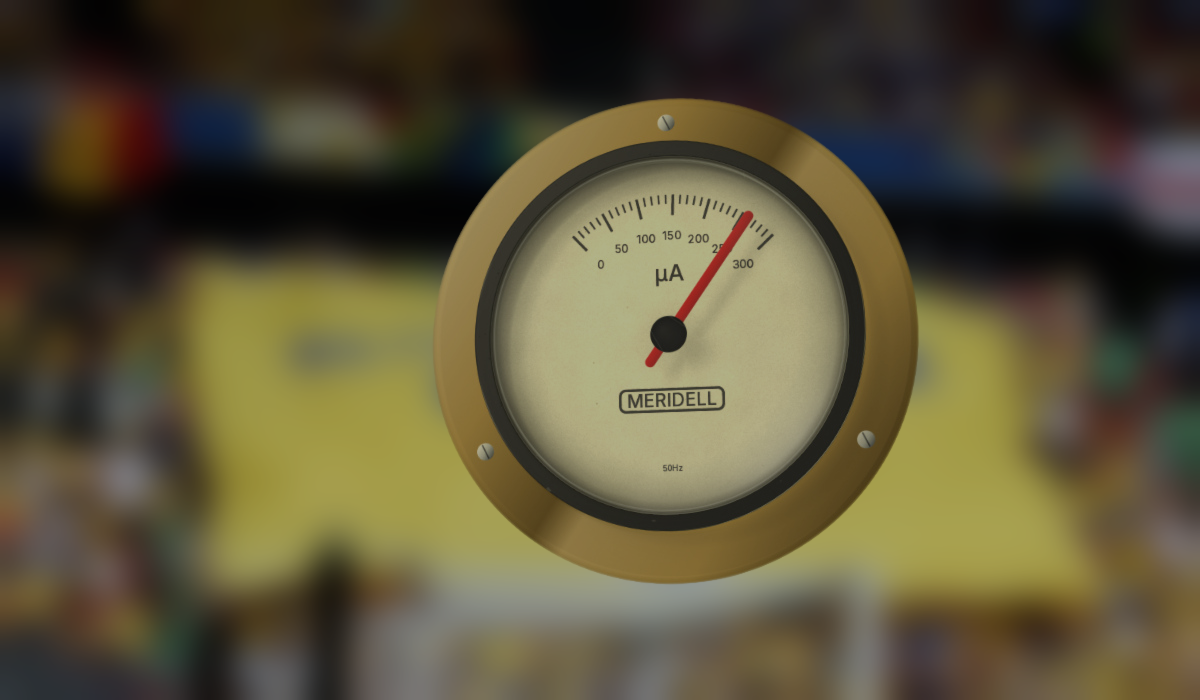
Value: 260; µA
